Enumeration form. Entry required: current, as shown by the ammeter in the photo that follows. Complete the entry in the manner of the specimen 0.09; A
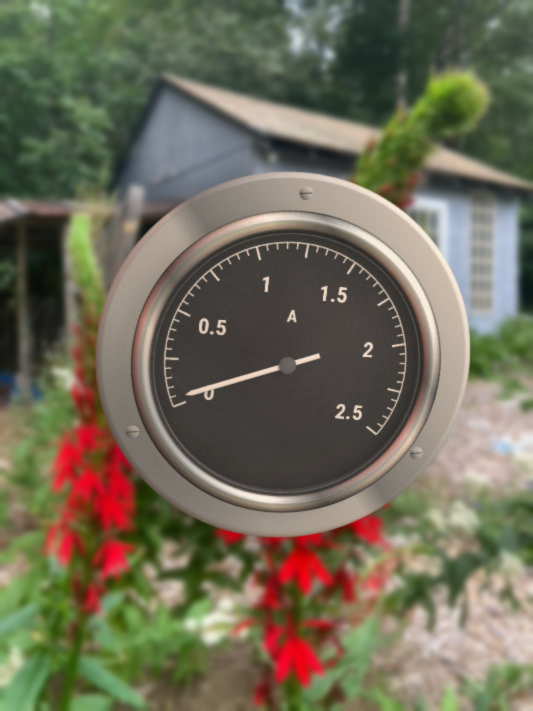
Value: 0.05; A
